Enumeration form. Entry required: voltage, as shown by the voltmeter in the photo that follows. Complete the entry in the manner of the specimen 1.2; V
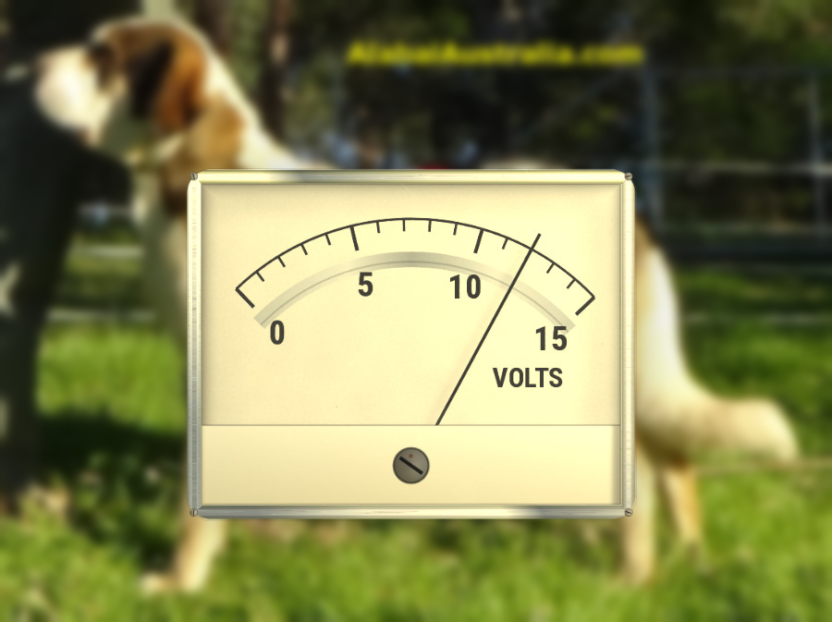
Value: 12; V
